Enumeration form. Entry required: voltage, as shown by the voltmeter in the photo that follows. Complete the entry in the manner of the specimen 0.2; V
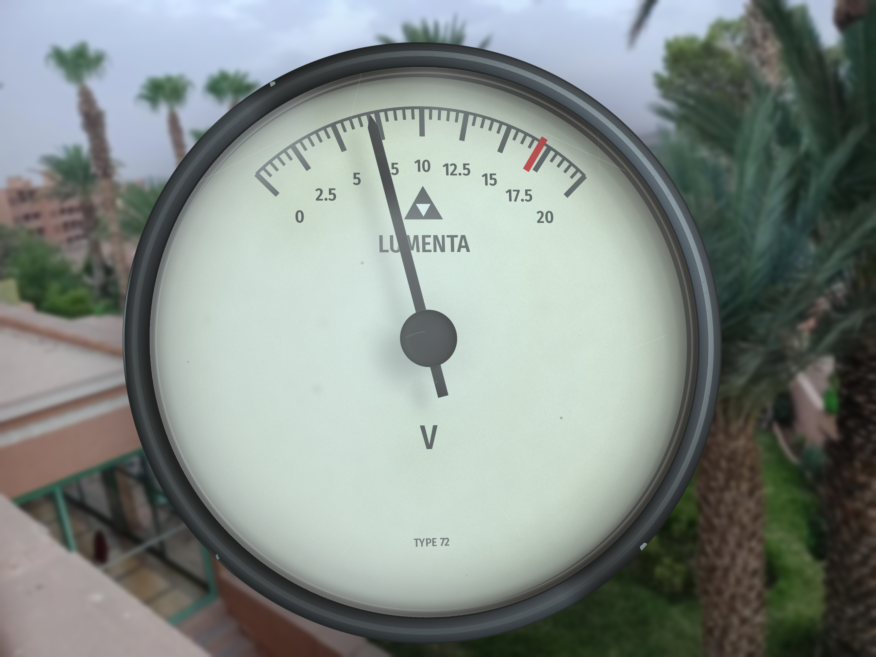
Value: 7; V
